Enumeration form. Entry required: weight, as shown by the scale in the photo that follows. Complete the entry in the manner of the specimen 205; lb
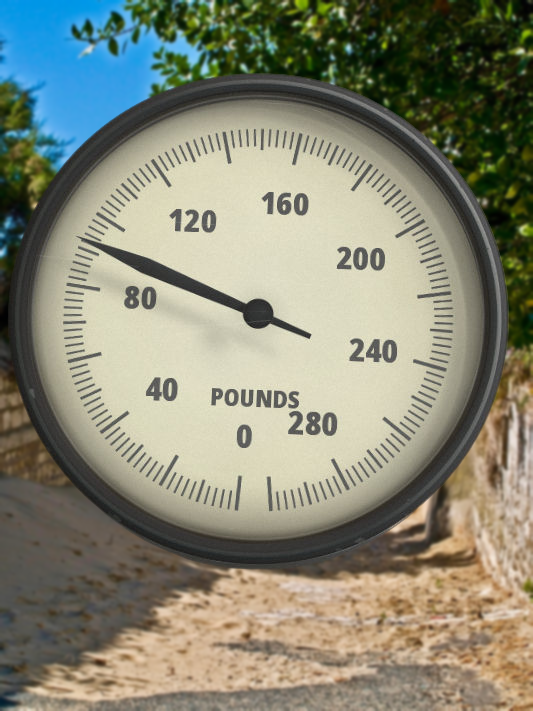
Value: 92; lb
